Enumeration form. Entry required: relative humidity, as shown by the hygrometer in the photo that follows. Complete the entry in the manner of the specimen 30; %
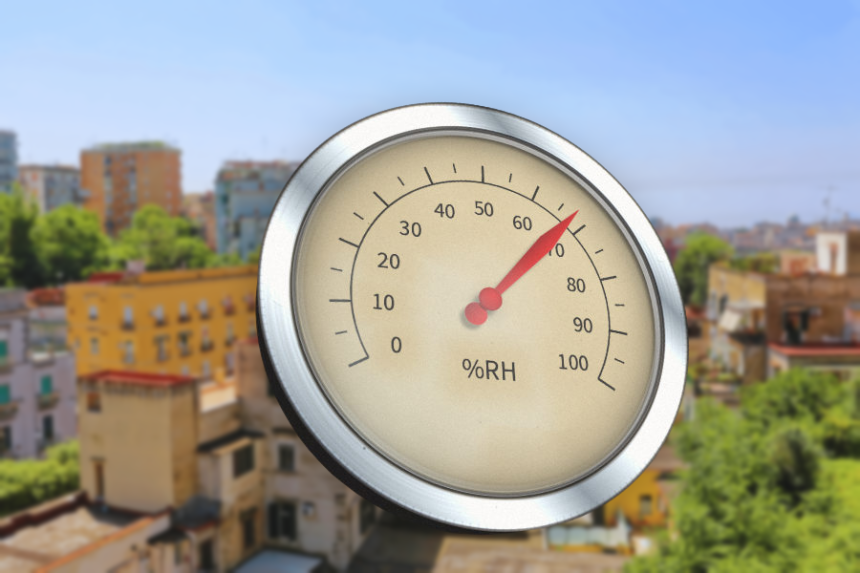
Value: 67.5; %
